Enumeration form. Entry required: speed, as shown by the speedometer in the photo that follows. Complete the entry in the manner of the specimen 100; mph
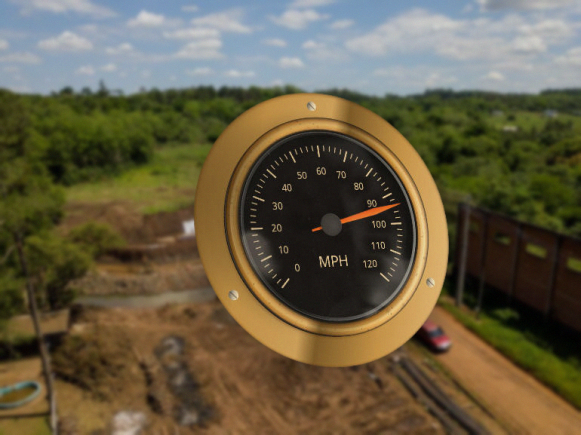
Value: 94; mph
